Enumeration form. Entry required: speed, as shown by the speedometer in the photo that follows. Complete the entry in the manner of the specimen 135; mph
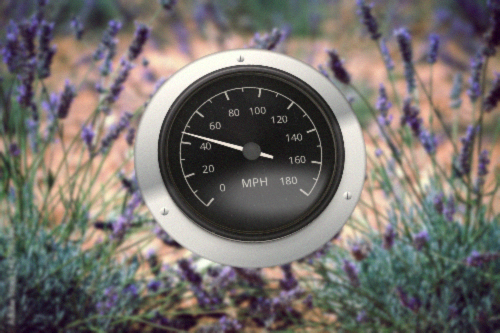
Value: 45; mph
